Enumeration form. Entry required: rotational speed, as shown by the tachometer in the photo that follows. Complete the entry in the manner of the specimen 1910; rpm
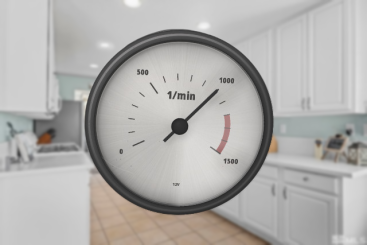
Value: 1000; rpm
